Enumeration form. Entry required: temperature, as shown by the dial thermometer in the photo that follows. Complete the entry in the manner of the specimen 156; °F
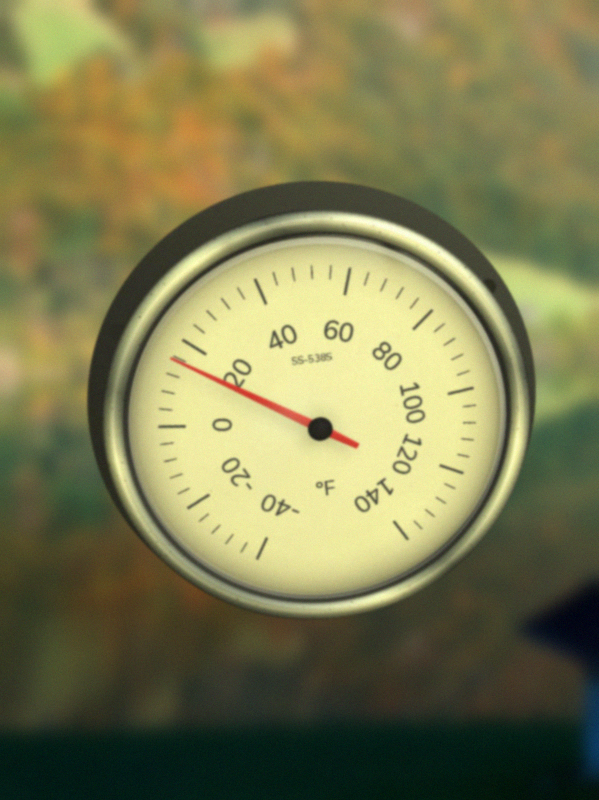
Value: 16; °F
